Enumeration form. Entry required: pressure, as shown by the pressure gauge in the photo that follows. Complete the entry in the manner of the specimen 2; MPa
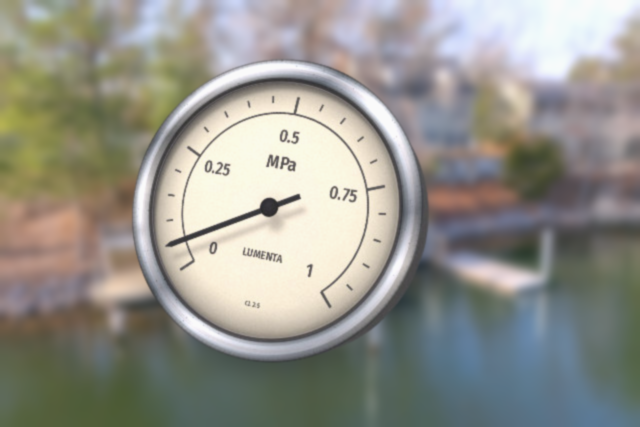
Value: 0.05; MPa
